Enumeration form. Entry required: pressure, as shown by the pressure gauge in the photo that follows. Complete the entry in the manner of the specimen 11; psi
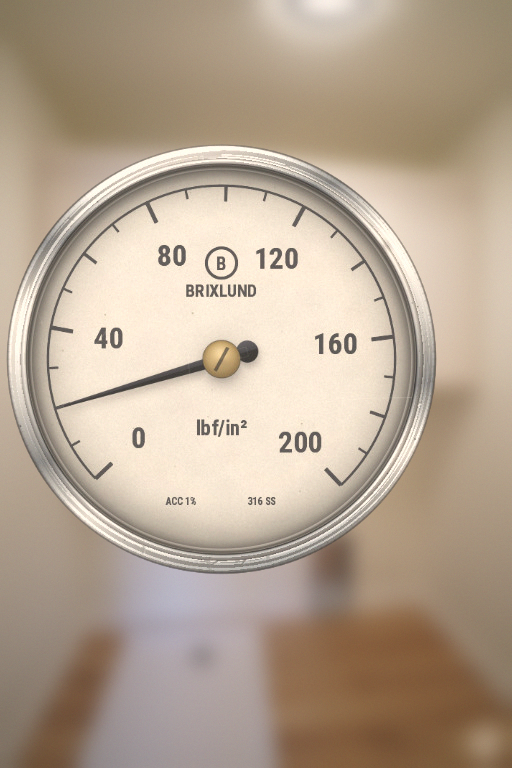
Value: 20; psi
